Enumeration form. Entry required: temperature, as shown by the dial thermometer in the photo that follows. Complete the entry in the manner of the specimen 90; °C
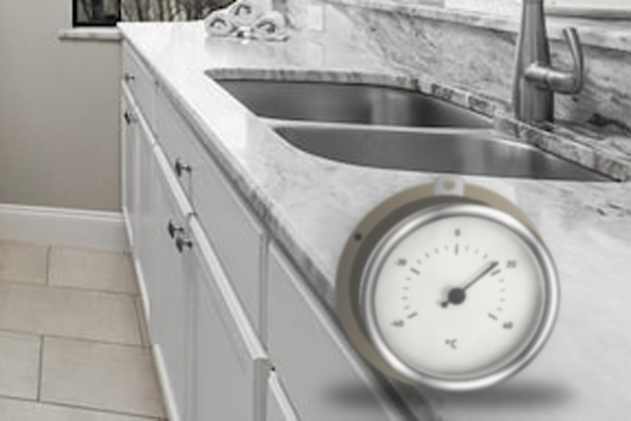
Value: 16; °C
